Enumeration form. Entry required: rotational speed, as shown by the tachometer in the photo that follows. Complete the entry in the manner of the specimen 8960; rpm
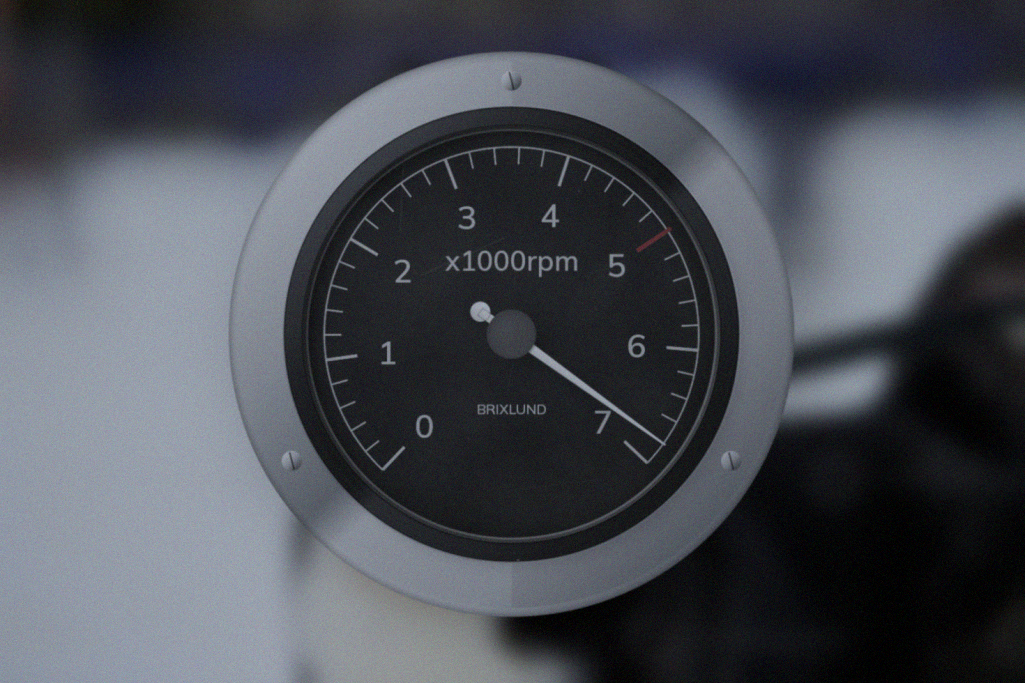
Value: 6800; rpm
